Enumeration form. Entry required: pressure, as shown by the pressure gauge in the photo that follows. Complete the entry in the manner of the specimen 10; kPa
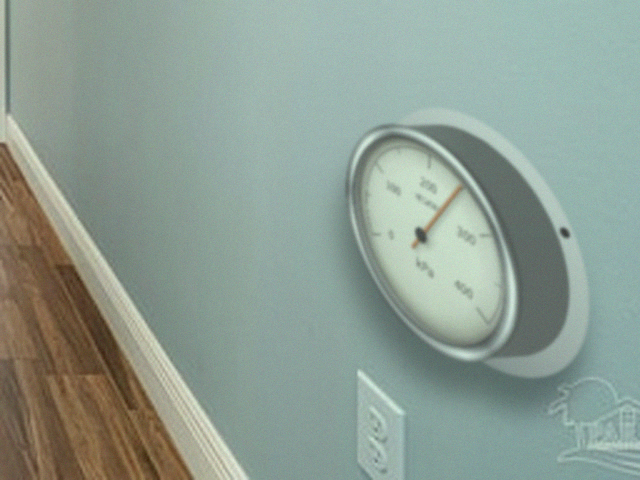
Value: 250; kPa
